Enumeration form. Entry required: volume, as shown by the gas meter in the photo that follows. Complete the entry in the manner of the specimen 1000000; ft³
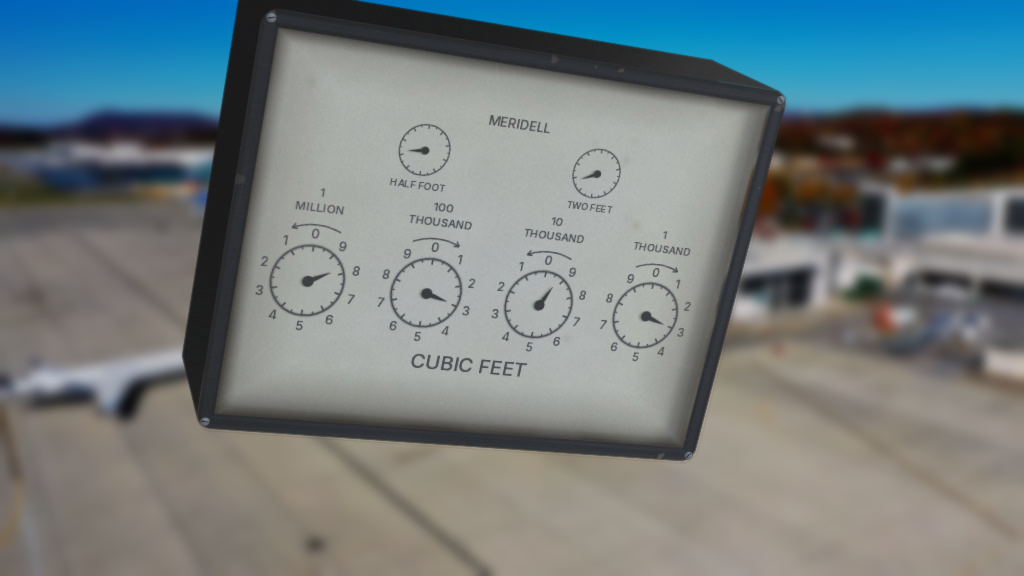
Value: 829300; ft³
